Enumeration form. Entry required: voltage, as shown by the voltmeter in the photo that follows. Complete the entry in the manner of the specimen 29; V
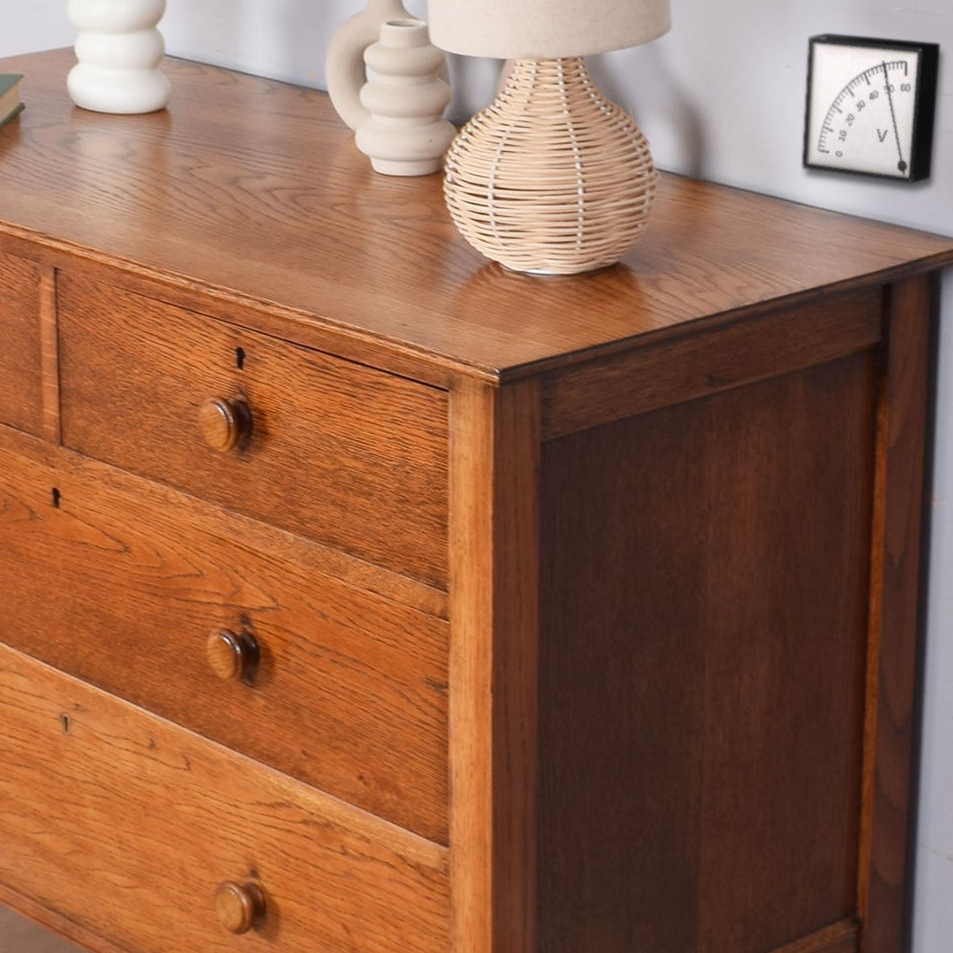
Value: 50; V
